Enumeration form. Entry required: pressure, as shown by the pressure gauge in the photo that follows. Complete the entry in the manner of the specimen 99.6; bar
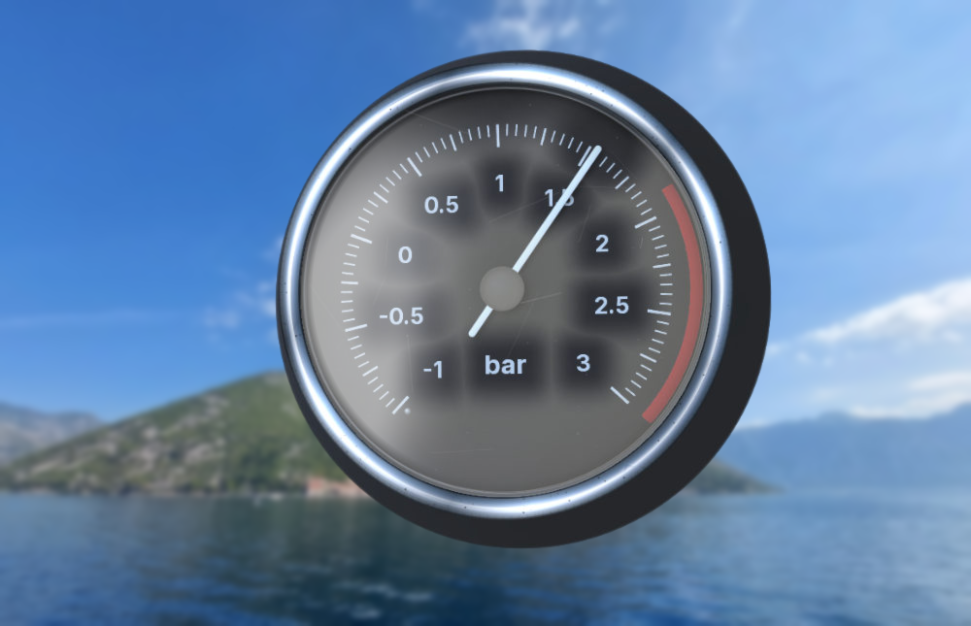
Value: 1.55; bar
